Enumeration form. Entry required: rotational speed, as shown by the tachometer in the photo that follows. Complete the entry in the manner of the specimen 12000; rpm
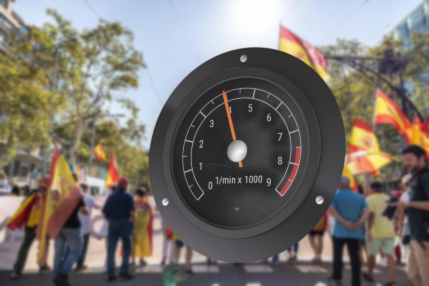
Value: 4000; rpm
